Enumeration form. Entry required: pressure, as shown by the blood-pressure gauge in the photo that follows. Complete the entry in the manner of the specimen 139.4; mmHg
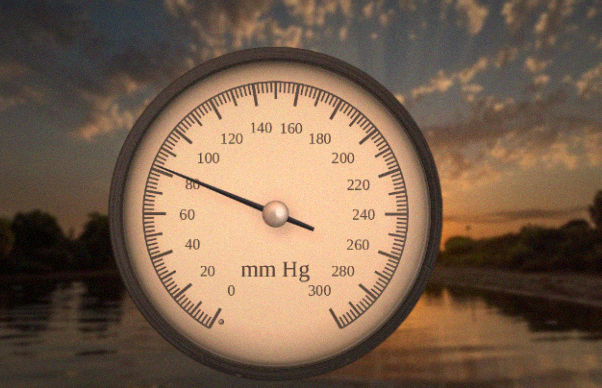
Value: 82; mmHg
